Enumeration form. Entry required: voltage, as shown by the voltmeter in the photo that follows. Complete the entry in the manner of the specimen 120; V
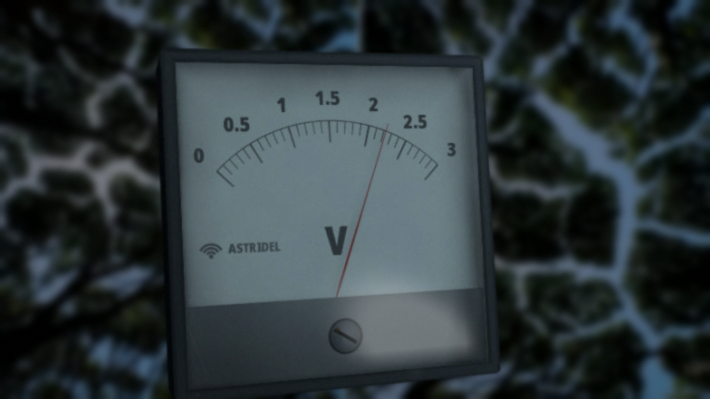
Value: 2.2; V
